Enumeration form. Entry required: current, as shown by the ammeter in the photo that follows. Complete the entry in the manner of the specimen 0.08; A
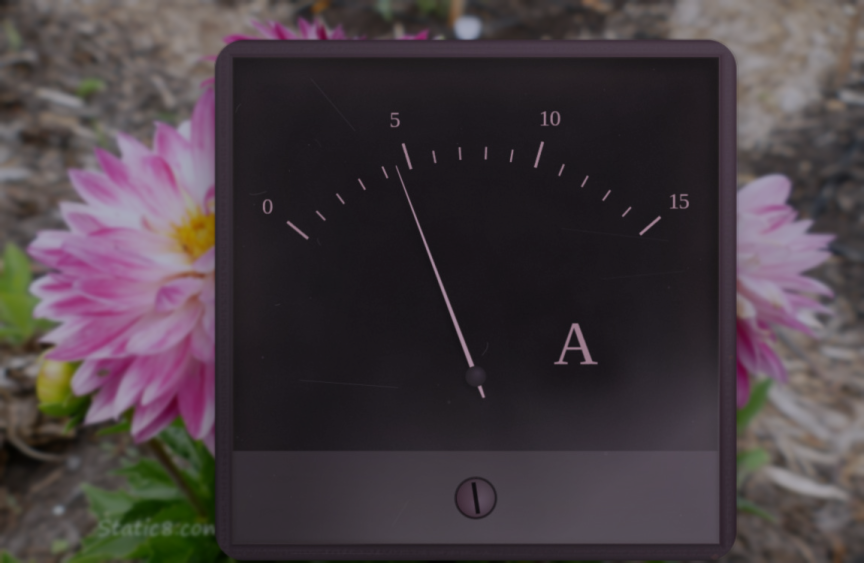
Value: 4.5; A
